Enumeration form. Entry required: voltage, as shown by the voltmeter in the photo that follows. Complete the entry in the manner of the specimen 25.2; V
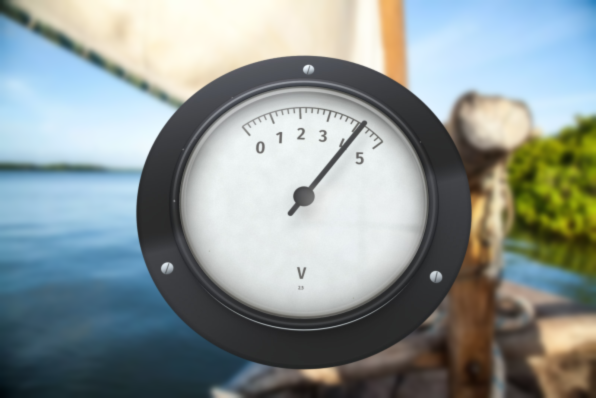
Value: 4.2; V
